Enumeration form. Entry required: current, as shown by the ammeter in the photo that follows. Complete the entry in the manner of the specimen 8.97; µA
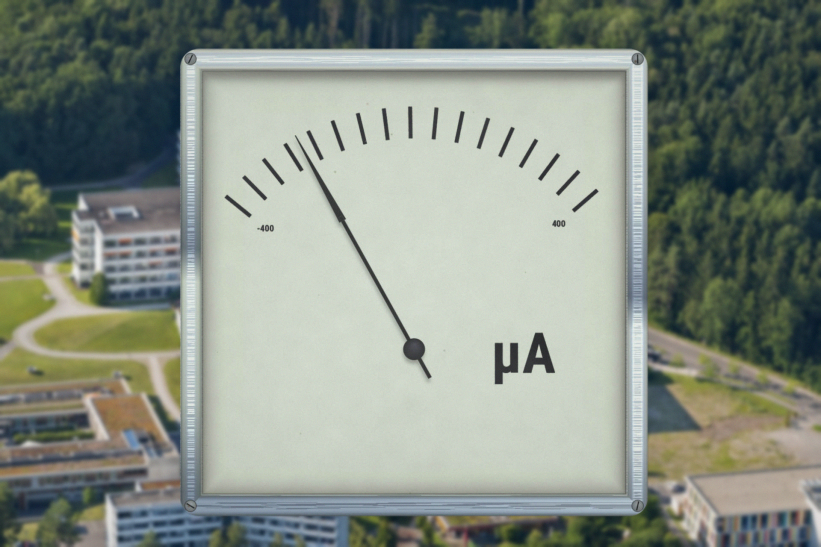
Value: -225; µA
